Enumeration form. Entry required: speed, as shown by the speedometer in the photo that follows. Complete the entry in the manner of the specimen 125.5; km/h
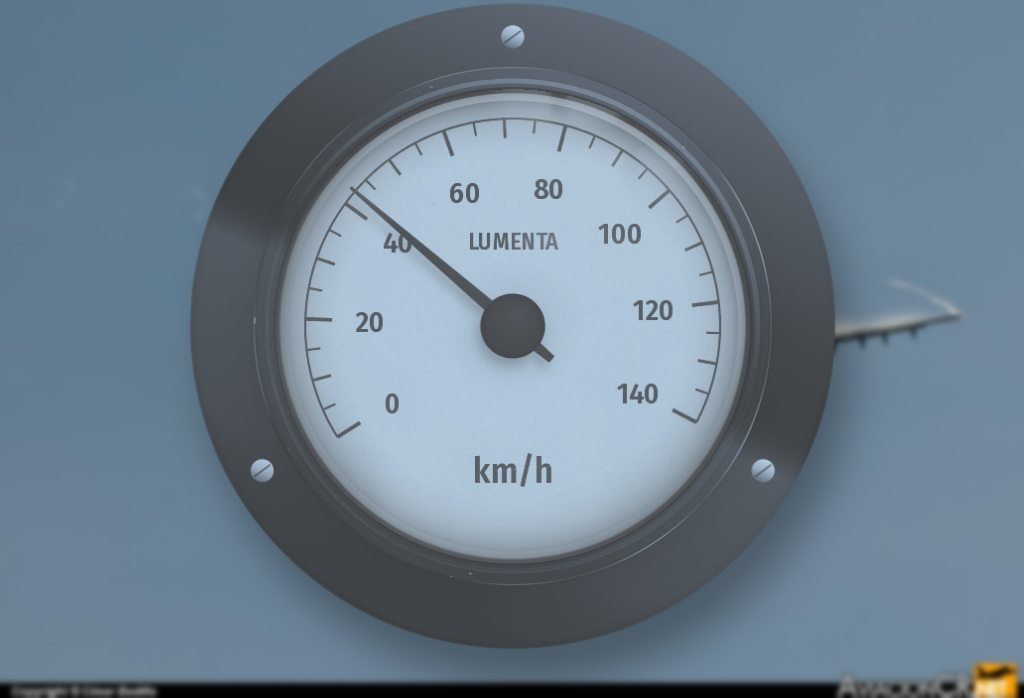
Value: 42.5; km/h
